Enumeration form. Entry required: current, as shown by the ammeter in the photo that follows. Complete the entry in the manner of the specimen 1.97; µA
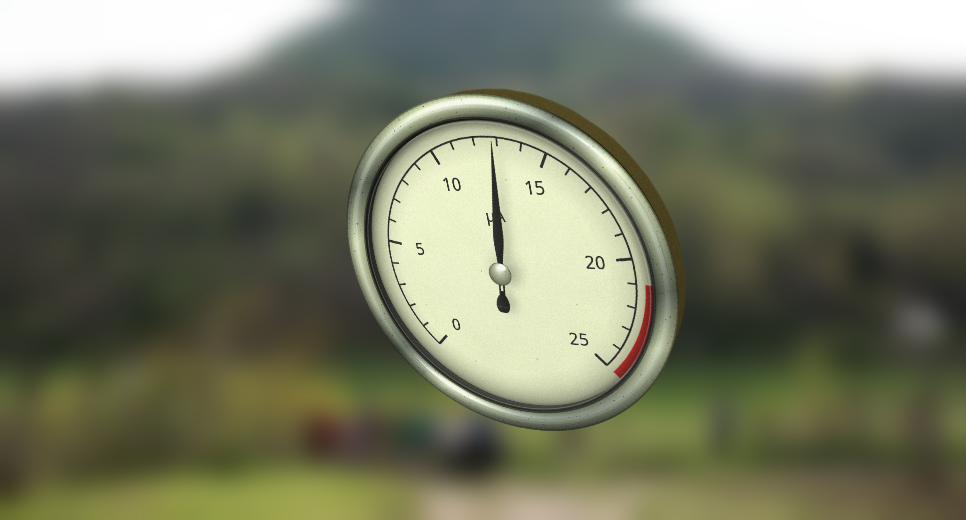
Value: 13; µA
